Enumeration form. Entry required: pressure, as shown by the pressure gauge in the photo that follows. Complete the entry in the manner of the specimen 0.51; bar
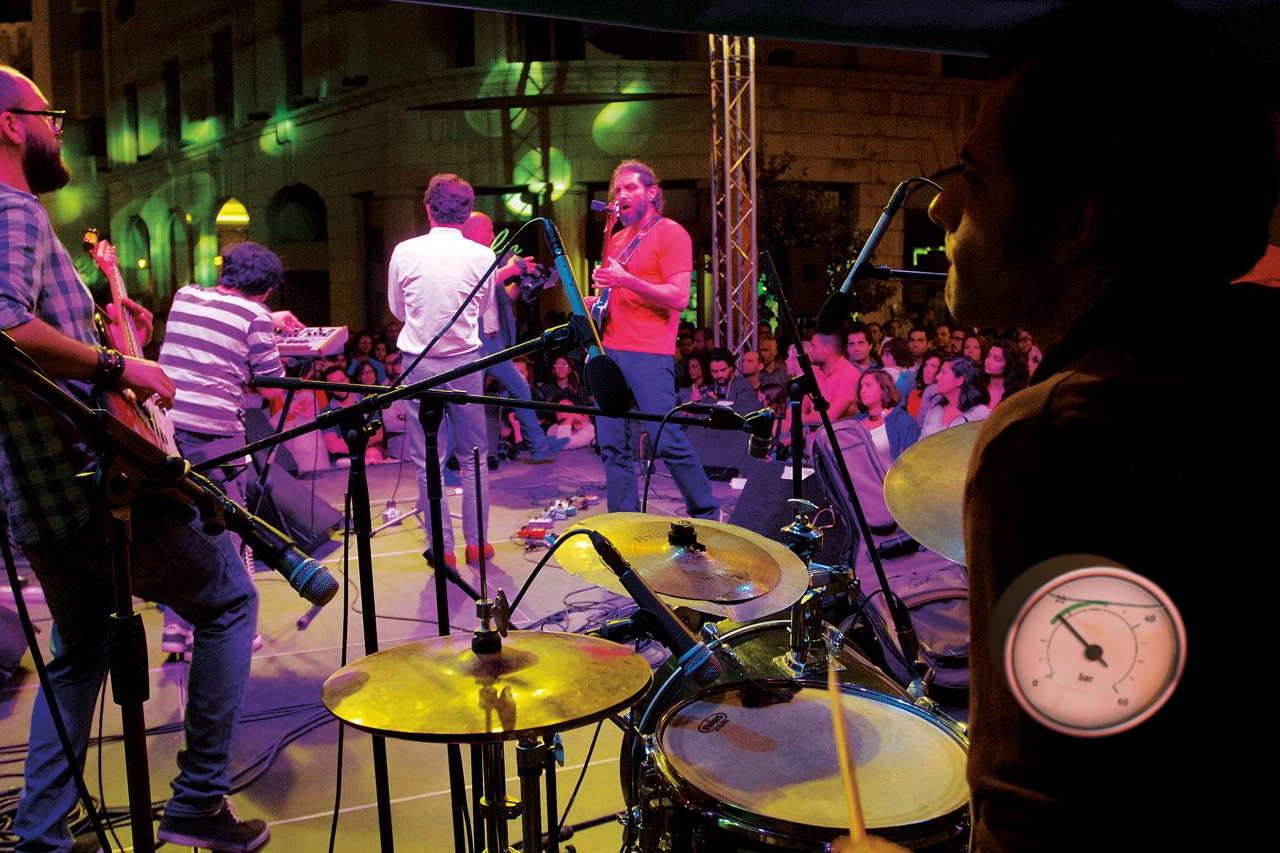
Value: 17.5; bar
